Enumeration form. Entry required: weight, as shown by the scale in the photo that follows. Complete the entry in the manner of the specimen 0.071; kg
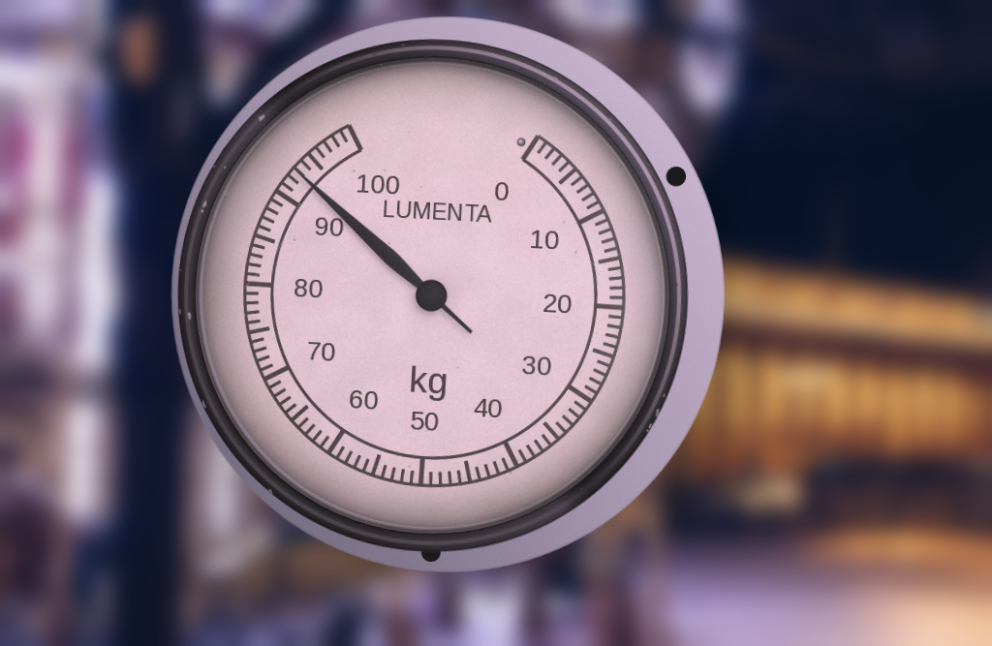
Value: 93; kg
